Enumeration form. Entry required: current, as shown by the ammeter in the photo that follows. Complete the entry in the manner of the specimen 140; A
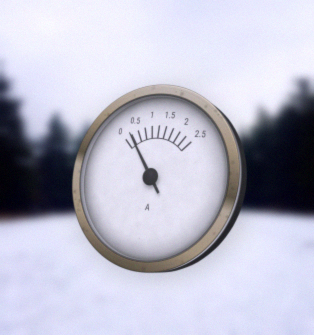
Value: 0.25; A
